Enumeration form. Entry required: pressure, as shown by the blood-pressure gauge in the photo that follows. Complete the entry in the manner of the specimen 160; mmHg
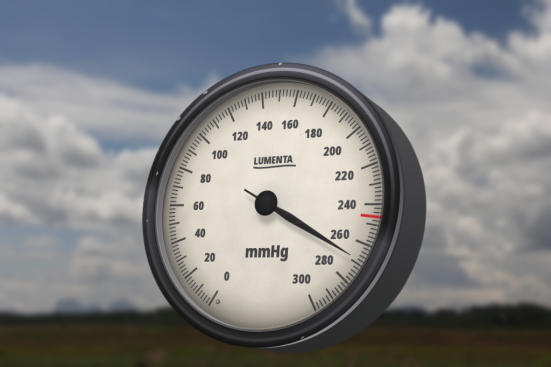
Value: 268; mmHg
